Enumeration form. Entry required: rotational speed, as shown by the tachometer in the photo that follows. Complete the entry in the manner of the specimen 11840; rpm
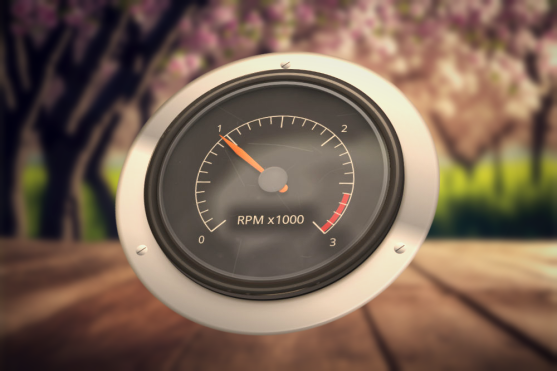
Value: 950; rpm
